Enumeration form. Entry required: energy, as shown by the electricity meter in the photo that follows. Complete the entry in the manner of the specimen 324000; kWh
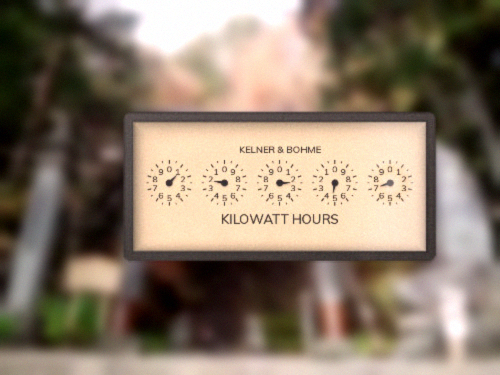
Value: 12247; kWh
